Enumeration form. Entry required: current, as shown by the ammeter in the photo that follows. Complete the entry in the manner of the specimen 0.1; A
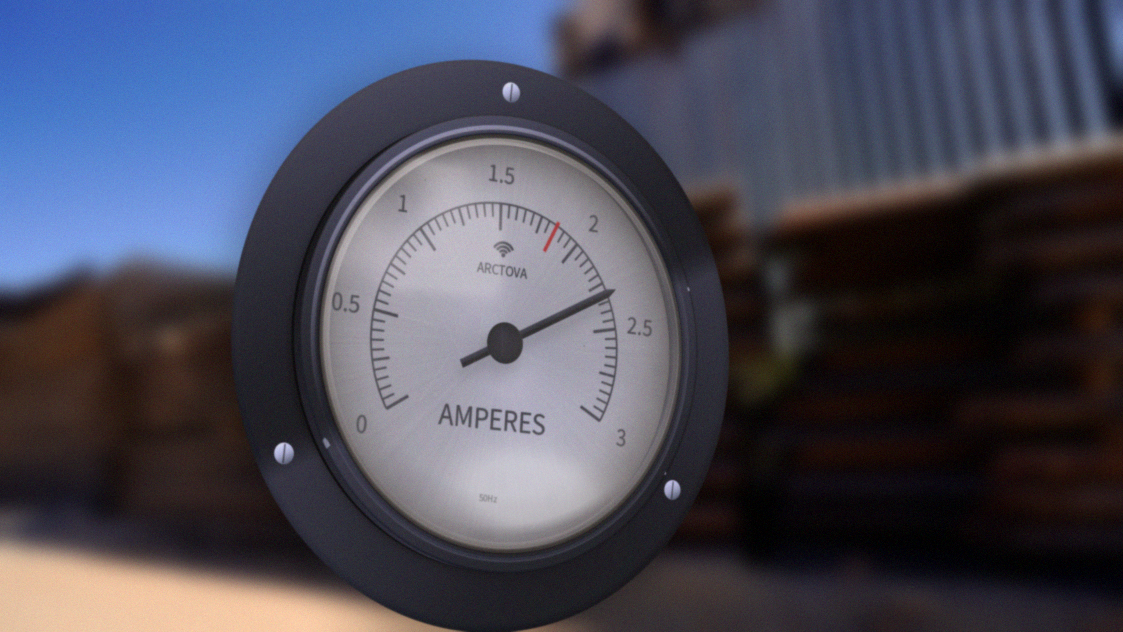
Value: 2.3; A
